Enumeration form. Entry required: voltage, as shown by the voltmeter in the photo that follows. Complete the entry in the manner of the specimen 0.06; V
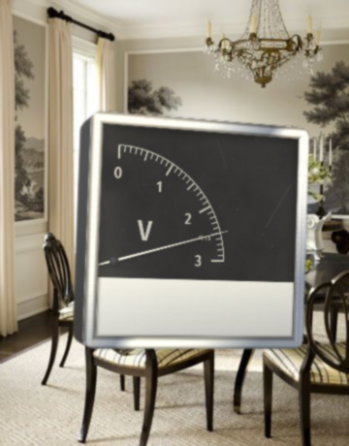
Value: 2.5; V
